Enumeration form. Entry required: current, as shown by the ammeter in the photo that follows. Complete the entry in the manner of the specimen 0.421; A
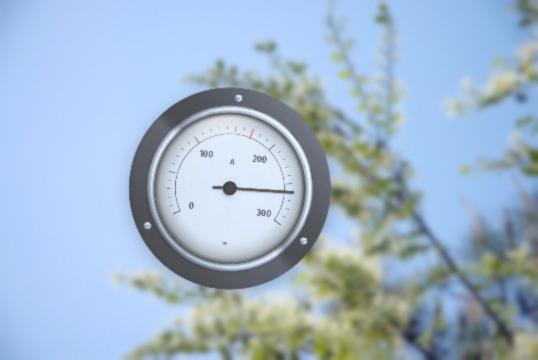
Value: 260; A
